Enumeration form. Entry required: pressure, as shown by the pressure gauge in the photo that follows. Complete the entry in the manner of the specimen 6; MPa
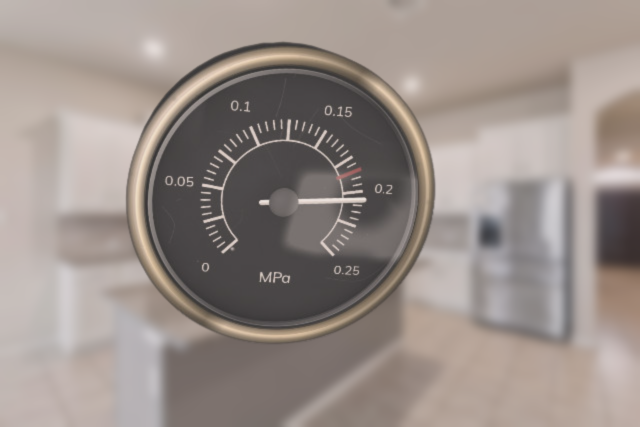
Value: 0.205; MPa
